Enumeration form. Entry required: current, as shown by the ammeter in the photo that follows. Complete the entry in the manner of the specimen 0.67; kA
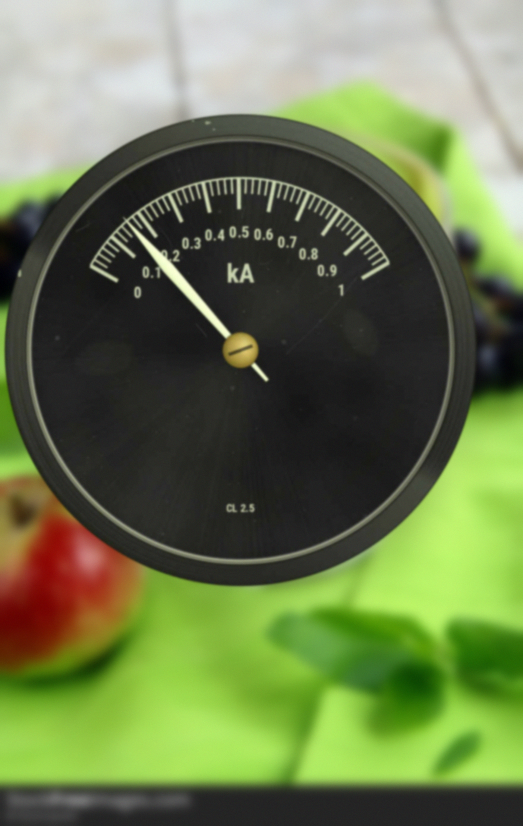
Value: 0.16; kA
